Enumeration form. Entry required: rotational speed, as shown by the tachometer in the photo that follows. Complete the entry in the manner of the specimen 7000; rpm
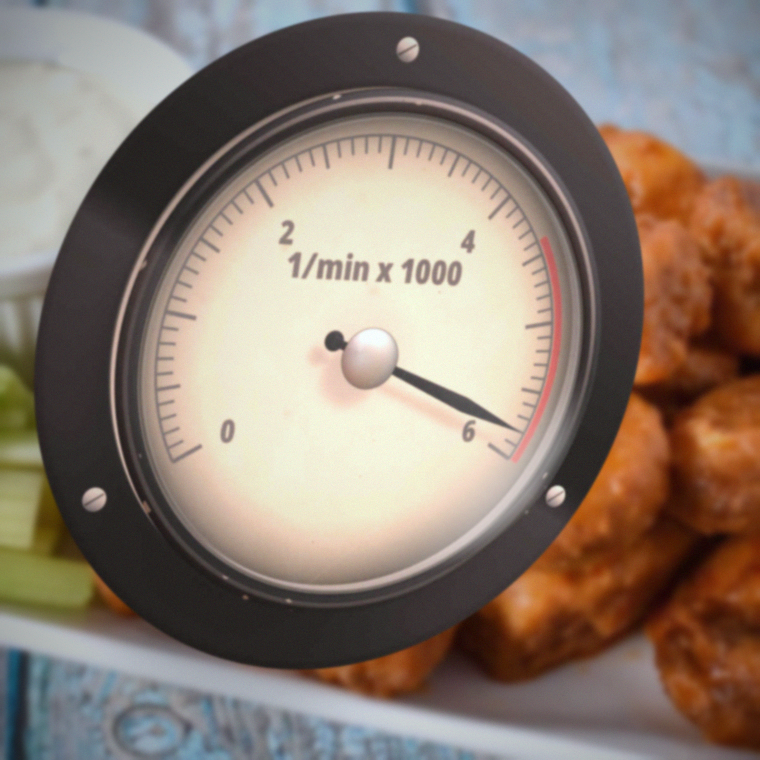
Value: 5800; rpm
